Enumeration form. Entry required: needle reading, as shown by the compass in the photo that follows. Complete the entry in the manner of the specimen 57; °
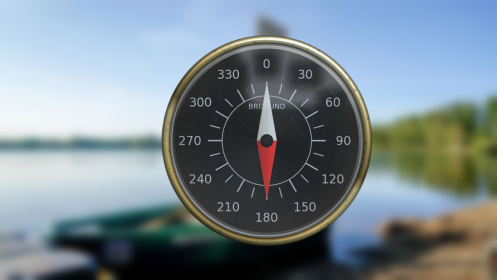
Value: 180; °
